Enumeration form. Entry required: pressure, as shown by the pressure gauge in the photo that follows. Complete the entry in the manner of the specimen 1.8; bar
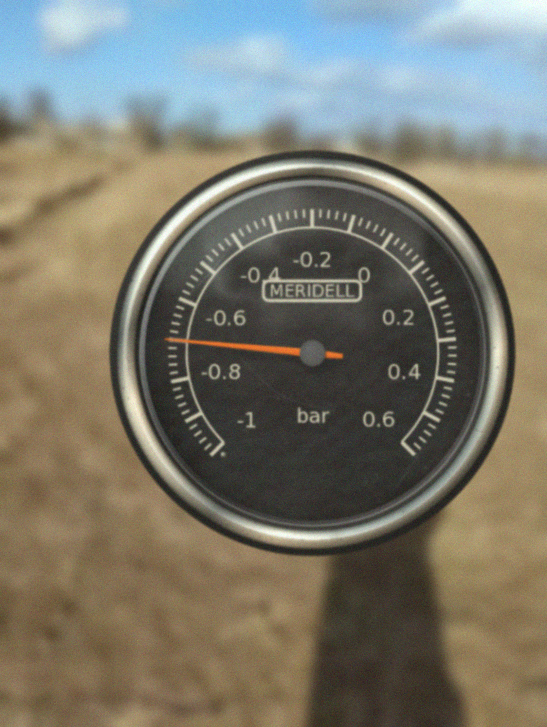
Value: -0.7; bar
